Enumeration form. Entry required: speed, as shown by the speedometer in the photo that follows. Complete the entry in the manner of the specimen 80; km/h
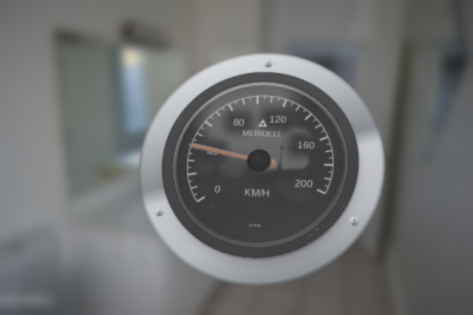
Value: 40; km/h
